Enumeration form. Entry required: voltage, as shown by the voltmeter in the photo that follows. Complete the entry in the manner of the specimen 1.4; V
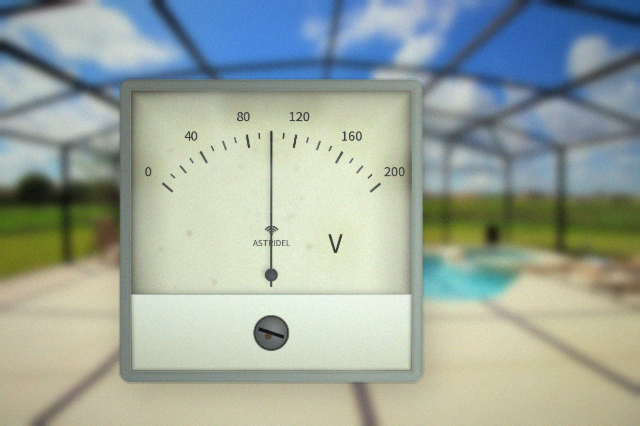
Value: 100; V
